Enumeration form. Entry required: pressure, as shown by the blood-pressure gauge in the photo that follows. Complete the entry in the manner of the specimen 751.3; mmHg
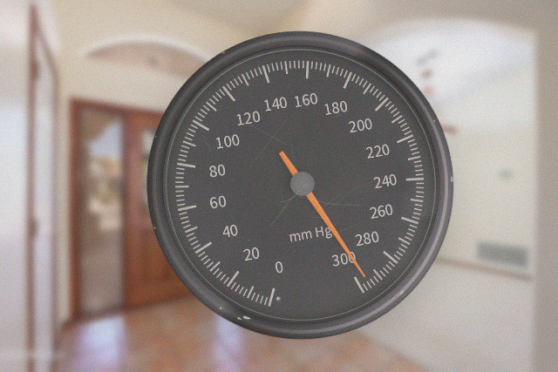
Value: 296; mmHg
